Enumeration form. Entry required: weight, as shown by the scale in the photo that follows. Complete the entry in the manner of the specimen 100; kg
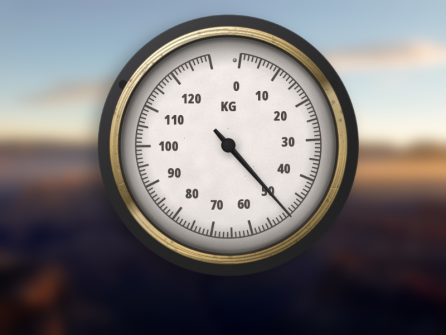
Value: 50; kg
